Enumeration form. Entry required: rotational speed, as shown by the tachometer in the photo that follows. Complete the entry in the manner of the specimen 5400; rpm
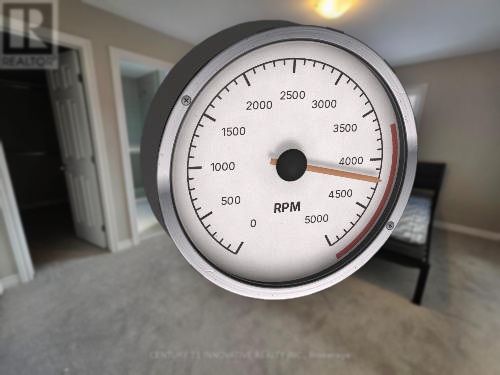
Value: 4200; rpm
